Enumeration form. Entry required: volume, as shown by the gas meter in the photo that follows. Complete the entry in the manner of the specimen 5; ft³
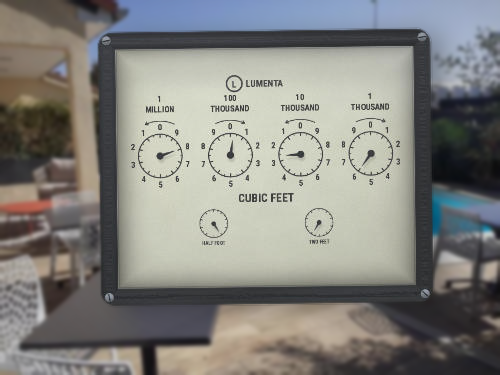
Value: 802600; ft³
